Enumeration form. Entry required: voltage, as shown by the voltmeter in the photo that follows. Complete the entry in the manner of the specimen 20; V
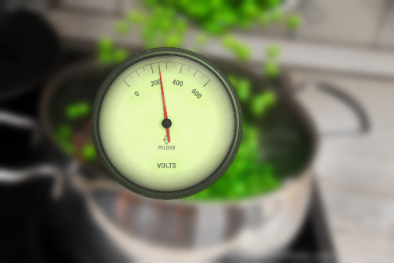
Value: 250; V
